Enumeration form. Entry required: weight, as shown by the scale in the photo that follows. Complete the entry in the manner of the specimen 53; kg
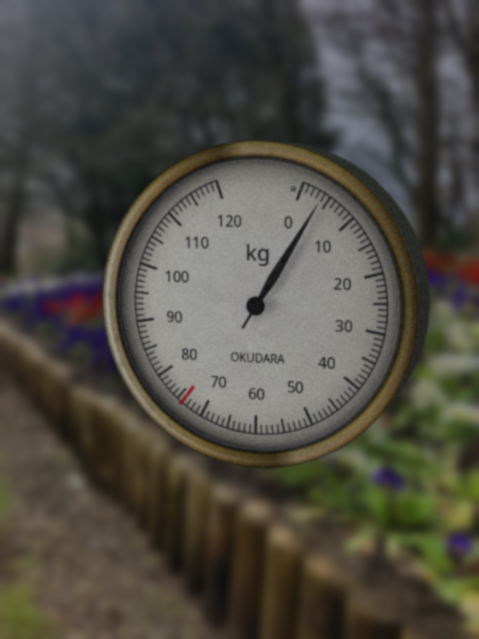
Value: 4; kg
